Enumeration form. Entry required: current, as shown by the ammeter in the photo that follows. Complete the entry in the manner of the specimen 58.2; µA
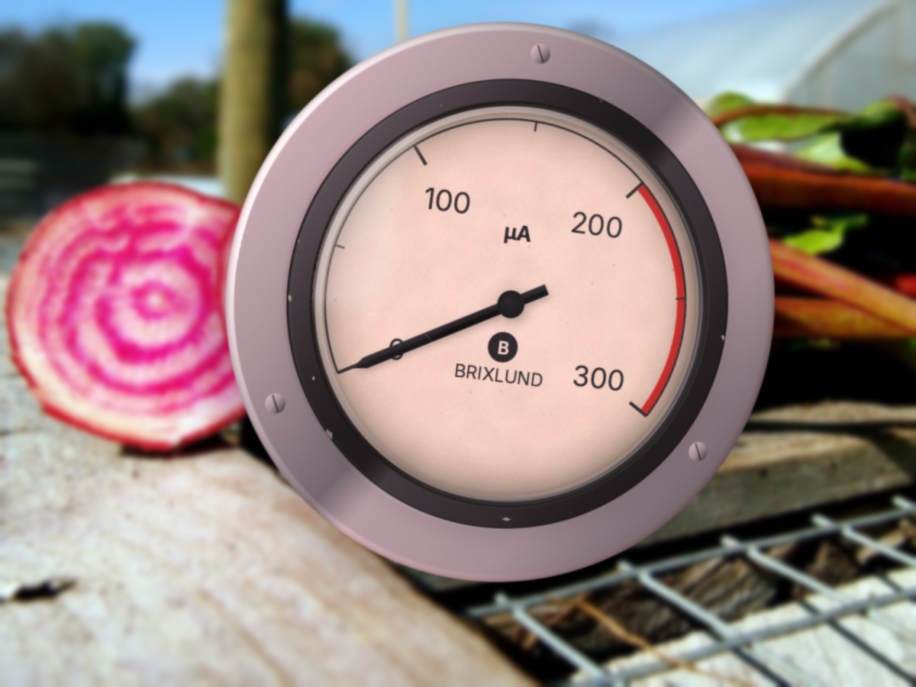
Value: 0; µA
